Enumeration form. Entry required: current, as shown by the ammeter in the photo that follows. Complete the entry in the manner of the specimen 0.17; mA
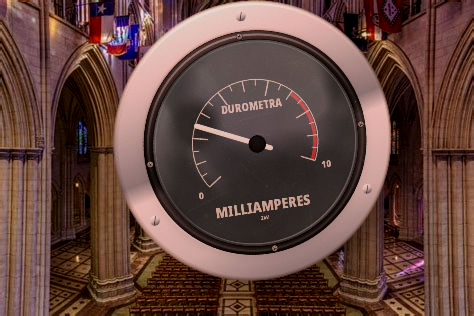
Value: 2.5; mA
